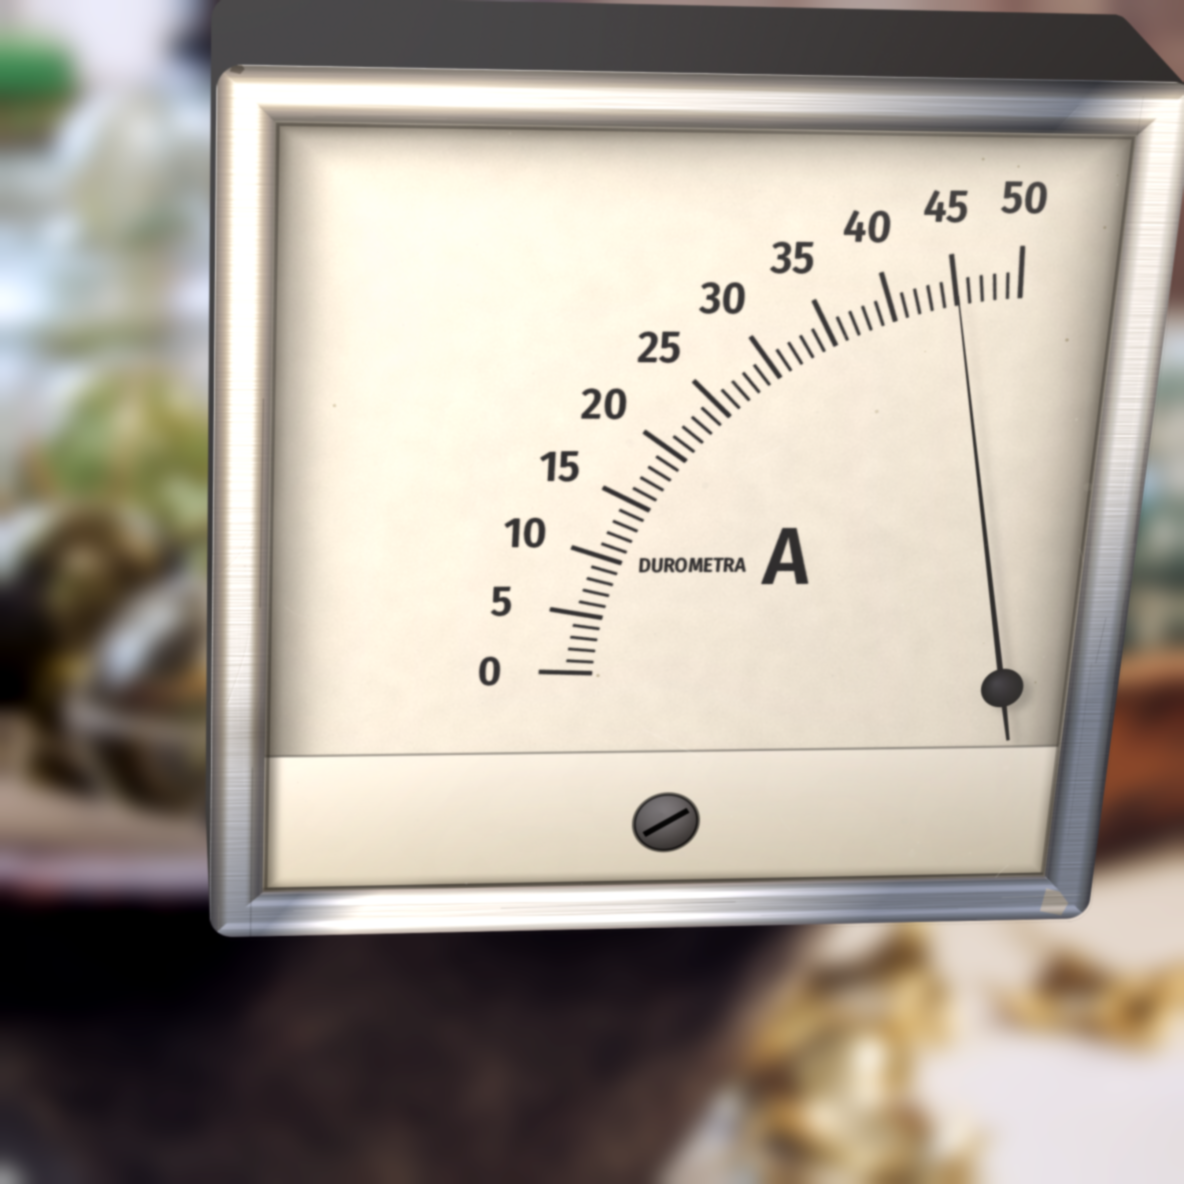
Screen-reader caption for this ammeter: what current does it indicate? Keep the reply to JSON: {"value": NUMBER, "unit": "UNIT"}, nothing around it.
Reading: {"value": 45, "unit": "A"}
